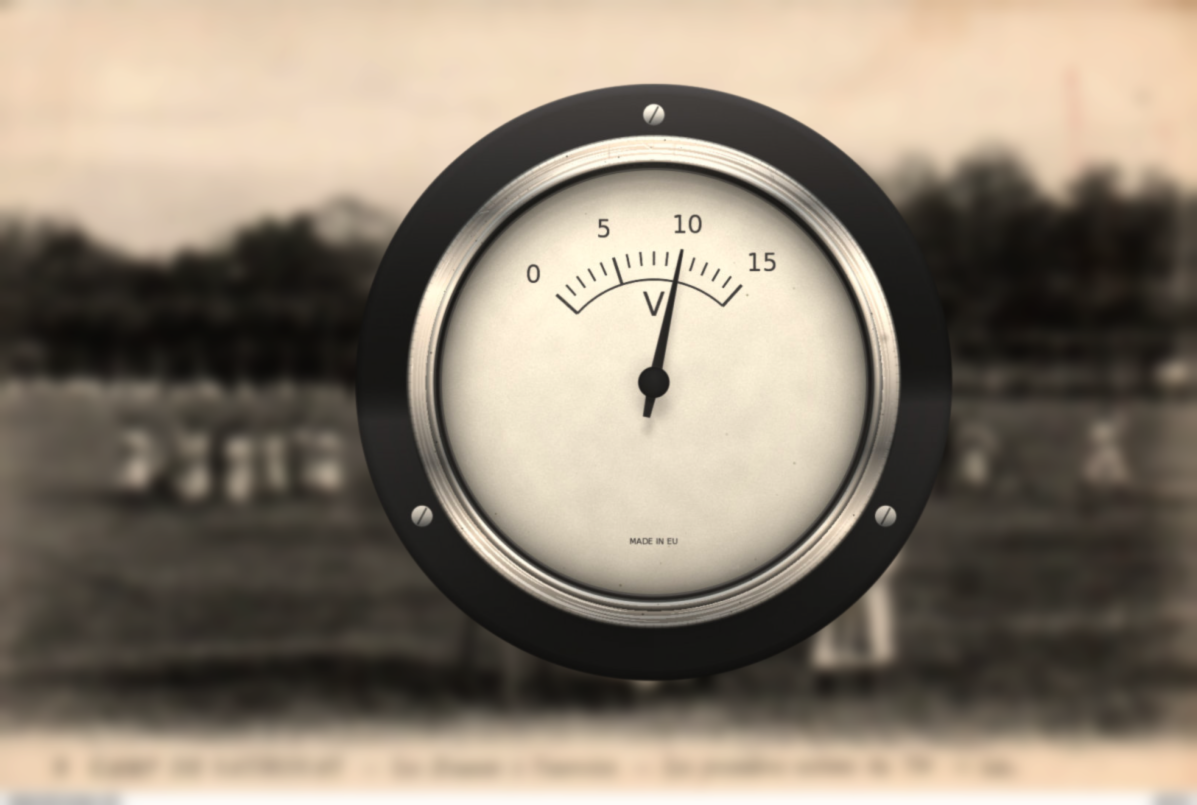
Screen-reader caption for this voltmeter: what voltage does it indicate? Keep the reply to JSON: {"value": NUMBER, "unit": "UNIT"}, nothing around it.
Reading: {"value": 10, "unit": "V"}
